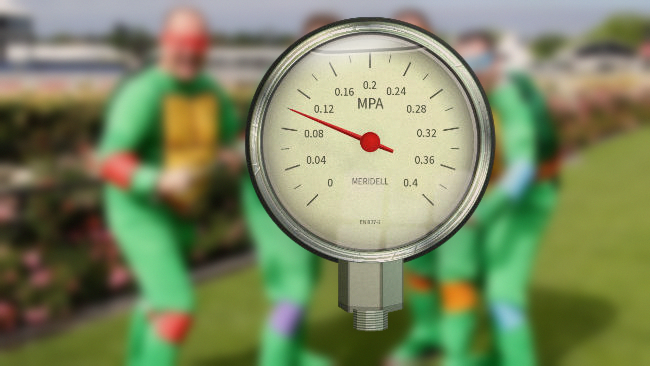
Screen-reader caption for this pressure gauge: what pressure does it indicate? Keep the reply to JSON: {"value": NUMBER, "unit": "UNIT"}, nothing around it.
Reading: {"value": 0.1, "unit": "MPa"}
